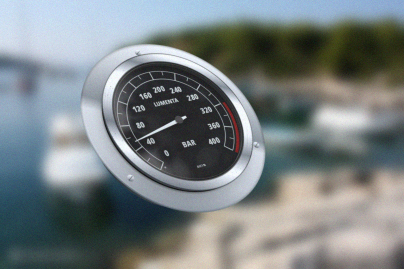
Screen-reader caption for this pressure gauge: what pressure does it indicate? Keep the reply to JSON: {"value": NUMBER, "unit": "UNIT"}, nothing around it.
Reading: {"value": 50, "unit": "bar"}
